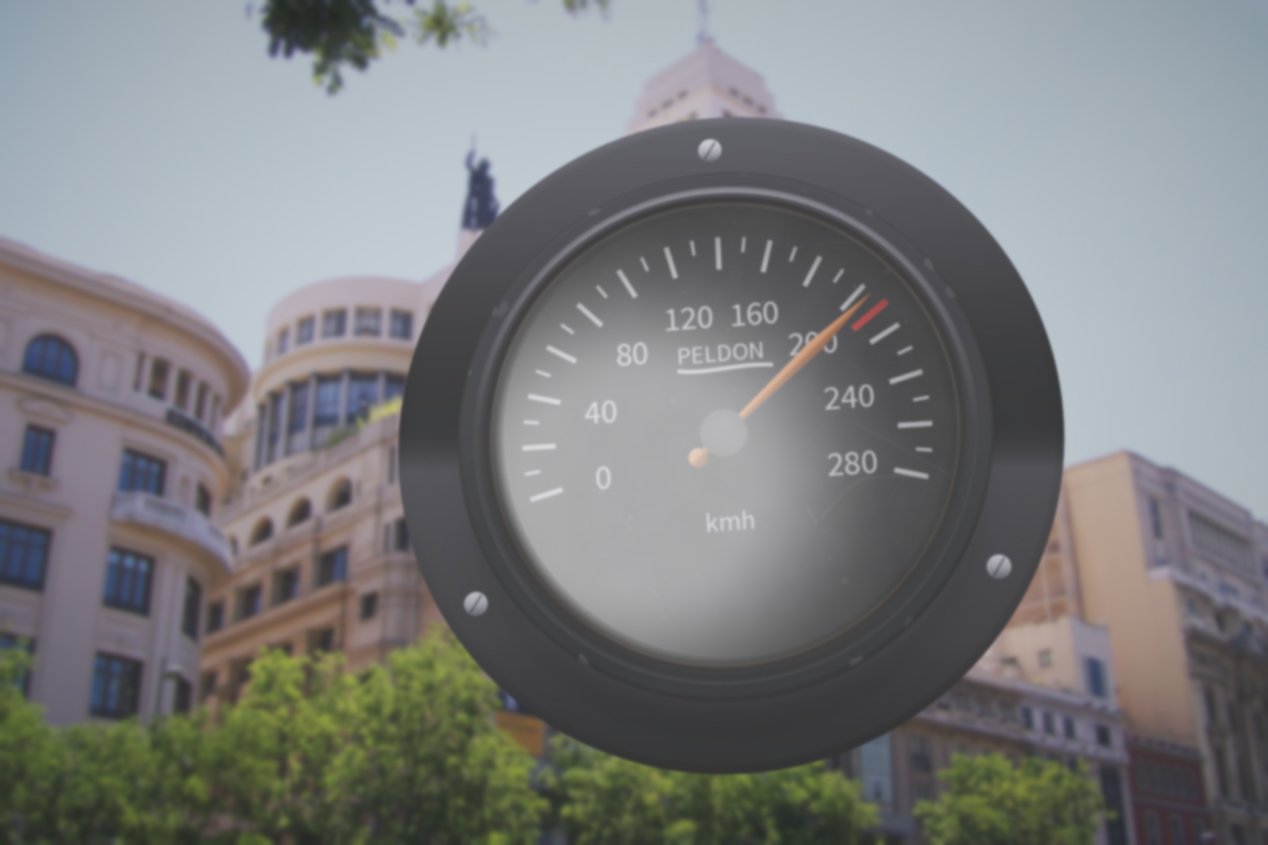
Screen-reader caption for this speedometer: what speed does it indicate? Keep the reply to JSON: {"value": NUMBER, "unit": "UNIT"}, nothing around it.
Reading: {"value": 205, "unit": "km/h"}
